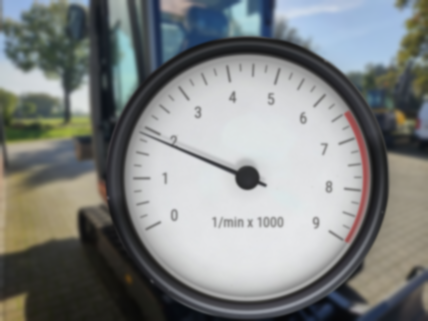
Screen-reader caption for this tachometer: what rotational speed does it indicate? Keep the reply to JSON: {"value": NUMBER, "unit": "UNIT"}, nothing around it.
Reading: {"value": 1875, "unit": "rpm"}
